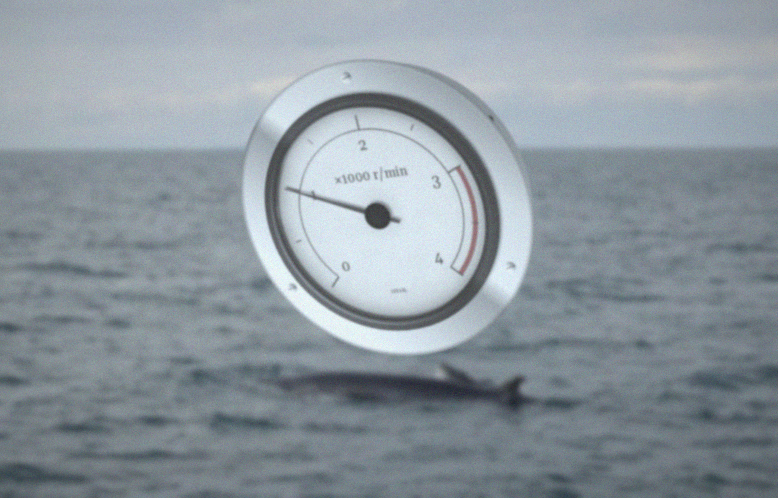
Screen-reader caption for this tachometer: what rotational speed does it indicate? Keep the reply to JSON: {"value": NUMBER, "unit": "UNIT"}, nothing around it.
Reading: {"value": 1000, "unit": "rpm"}
